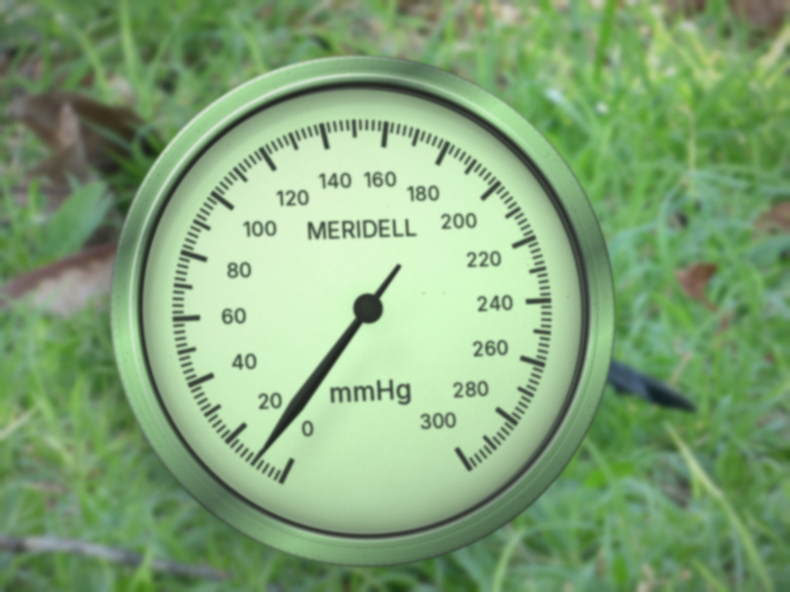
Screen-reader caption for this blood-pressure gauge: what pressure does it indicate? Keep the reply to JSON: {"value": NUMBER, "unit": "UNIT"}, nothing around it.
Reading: {"value": 10, "unit": "mmHg"}
